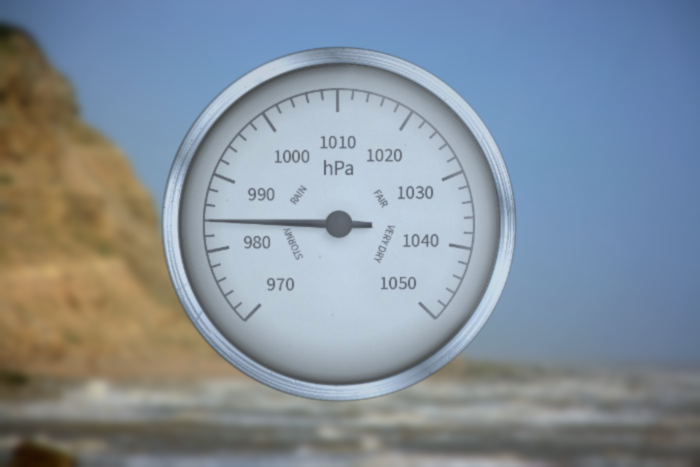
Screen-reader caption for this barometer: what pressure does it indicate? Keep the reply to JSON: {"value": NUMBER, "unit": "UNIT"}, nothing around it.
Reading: {"value": 984, "unit": "hPa"}
